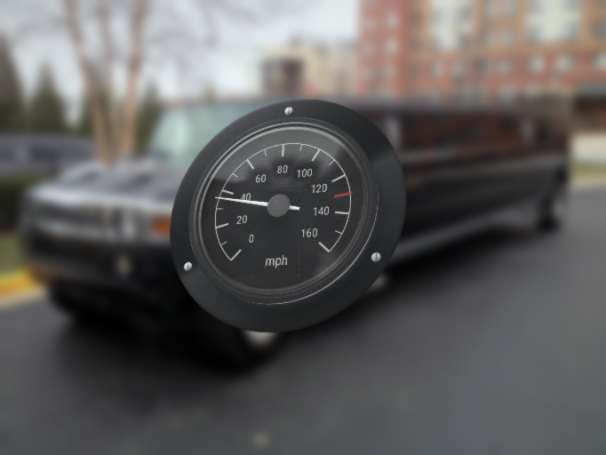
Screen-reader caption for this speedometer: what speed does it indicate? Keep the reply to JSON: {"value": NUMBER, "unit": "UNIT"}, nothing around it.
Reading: {"value": 35, "unit": "mph"}
